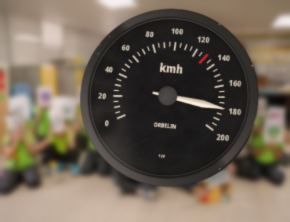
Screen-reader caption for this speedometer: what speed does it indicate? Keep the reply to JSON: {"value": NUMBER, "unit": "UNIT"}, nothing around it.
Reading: {"value": 180, "unit": "km/h"}
